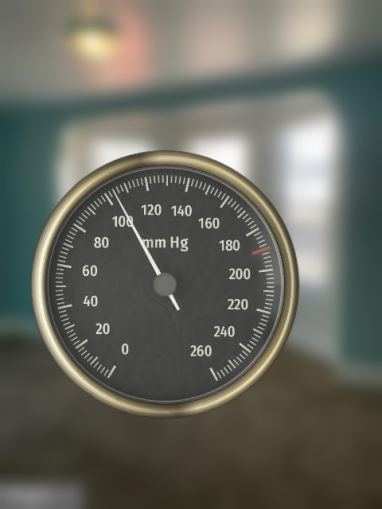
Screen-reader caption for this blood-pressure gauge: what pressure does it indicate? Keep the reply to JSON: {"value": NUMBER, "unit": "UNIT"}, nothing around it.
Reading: {"value": 104, "unit": "mmHg"}
